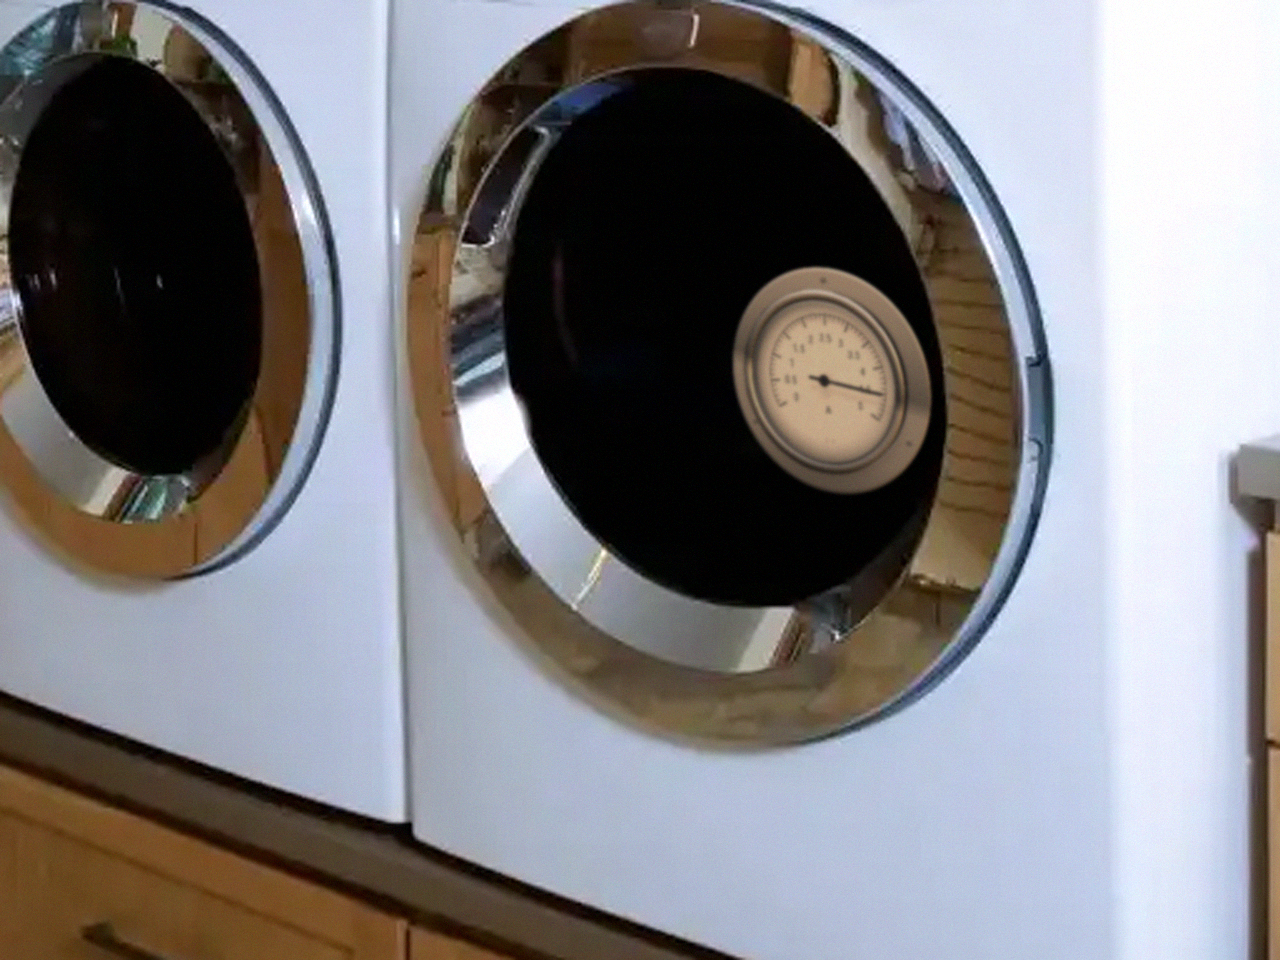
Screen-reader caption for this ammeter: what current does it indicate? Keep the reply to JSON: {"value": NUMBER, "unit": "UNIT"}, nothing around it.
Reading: {"value": 4.5, "unit": "A"}
